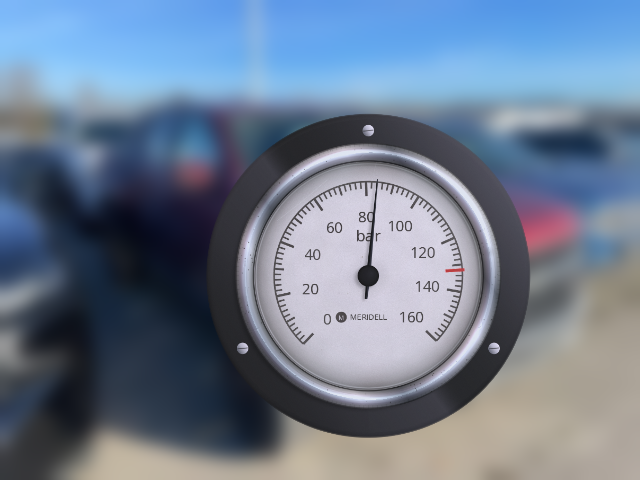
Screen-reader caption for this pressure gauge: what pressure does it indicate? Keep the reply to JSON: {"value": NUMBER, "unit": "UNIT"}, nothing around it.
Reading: {"value": 84, "unit": "bar"}
